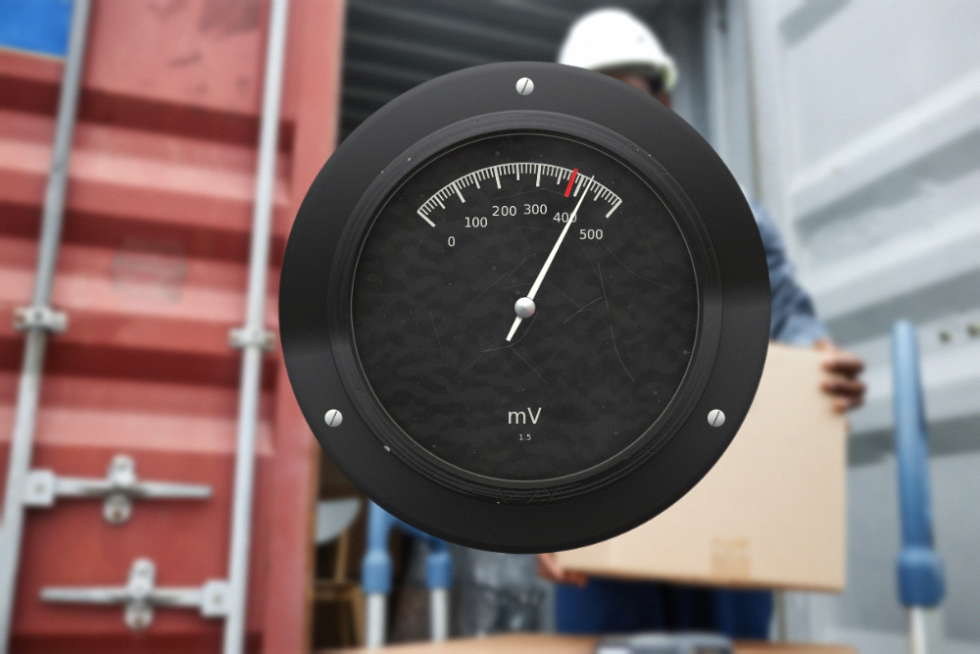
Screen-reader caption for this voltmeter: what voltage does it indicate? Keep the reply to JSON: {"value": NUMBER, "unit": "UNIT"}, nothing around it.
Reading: {"value": 420, "unit": "mV"}
